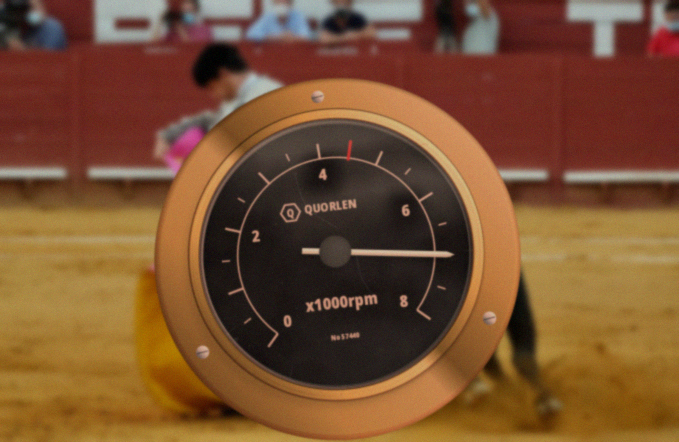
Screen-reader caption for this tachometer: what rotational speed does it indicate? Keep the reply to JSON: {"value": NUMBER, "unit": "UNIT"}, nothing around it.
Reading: {"value": 7000, "unit": "rpm"}
